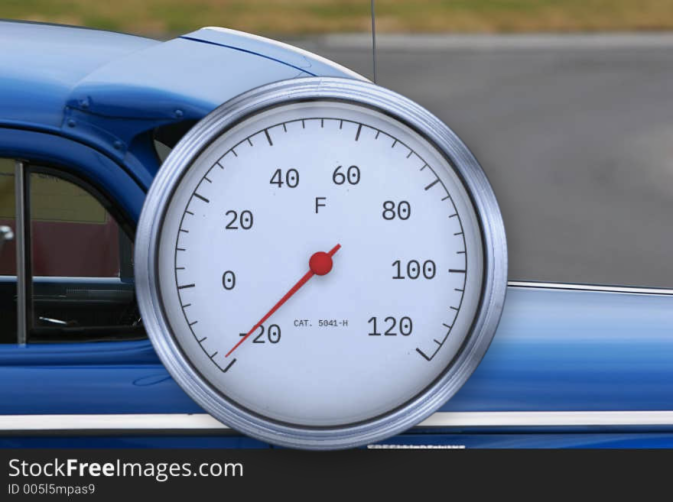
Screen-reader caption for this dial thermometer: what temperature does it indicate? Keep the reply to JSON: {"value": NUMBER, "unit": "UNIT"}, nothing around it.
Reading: {"value": -18, "unit": "°F"}
